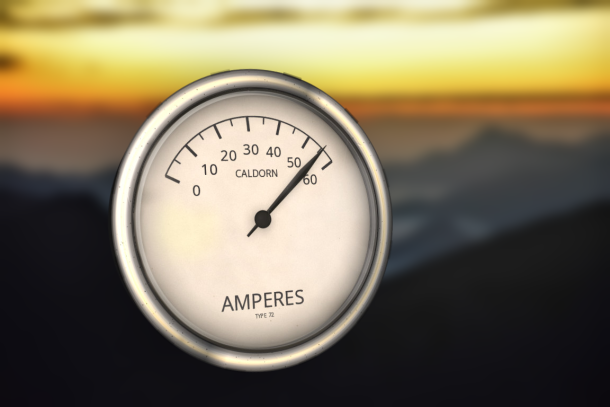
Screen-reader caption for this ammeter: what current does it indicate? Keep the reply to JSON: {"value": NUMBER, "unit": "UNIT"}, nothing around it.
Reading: {"value": 55, "unit": "A"}
